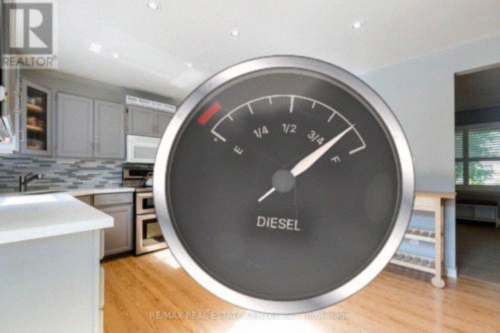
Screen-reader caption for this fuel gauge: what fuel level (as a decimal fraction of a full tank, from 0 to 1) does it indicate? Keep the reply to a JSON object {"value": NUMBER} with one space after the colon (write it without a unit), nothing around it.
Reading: {"value": 0.875}
